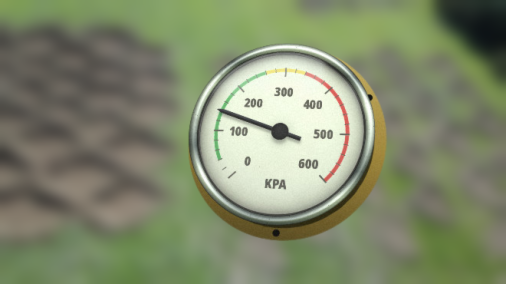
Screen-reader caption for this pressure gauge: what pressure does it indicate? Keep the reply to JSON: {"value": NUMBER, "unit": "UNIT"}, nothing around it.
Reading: {"value": 140, "unit": "kPa"}
